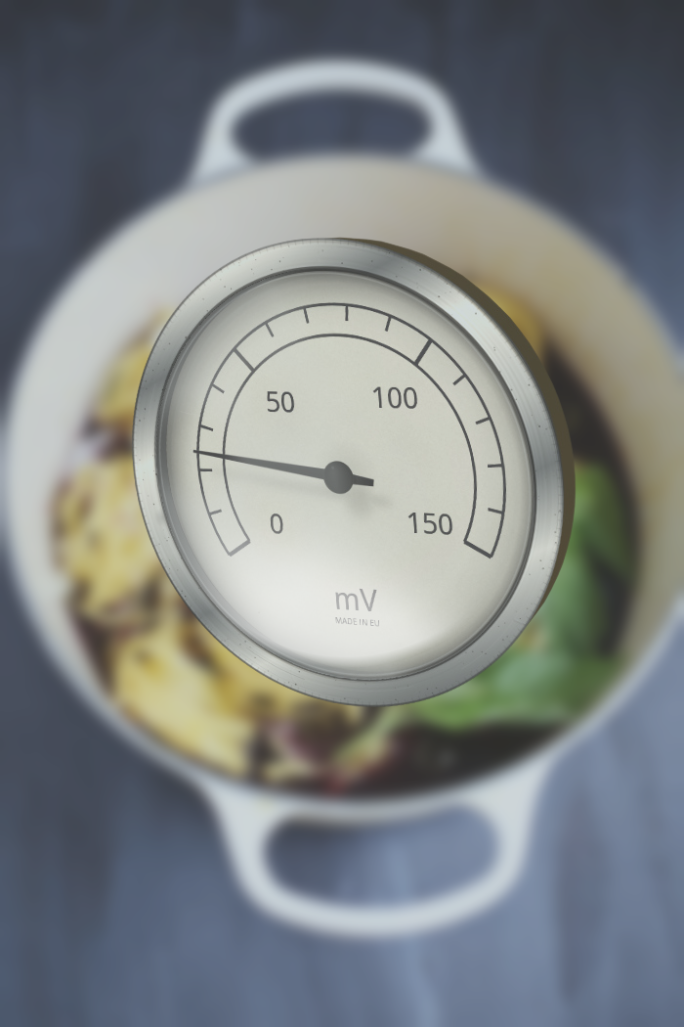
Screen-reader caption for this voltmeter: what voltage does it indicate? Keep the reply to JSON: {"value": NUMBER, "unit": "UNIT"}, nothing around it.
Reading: {"value": 25, "unit": "mV"}
